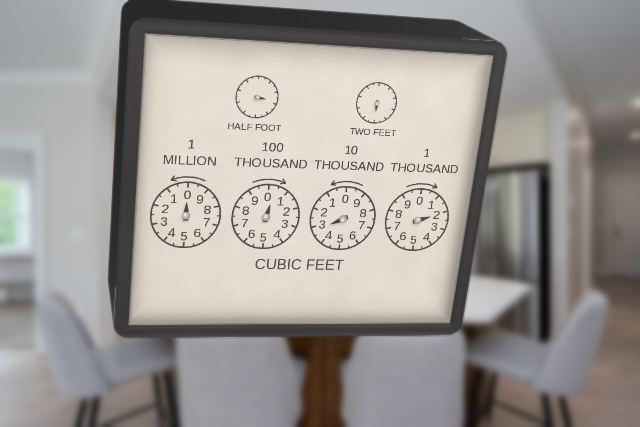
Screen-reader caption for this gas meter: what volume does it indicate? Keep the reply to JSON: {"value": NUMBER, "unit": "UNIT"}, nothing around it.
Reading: {"value": 3200, "unit": "ft³"}
